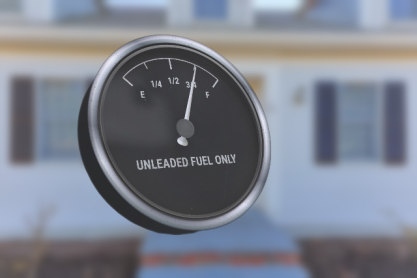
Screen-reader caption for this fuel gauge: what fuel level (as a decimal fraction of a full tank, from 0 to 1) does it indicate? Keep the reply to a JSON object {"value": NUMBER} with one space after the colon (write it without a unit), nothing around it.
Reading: {"value": 0.75}
